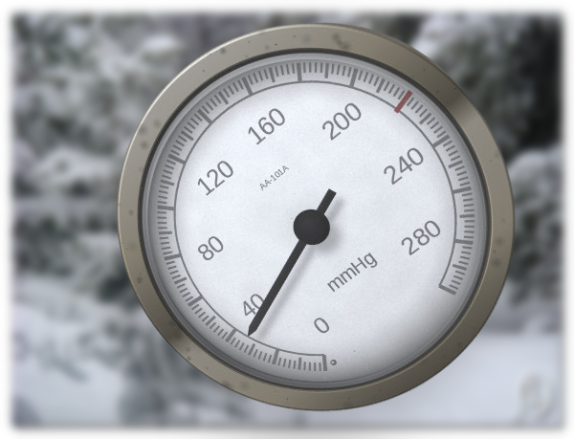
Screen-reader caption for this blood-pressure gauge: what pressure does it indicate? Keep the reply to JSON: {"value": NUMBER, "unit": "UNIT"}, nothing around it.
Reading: {"value": 34, "unit": "mmHg"}
